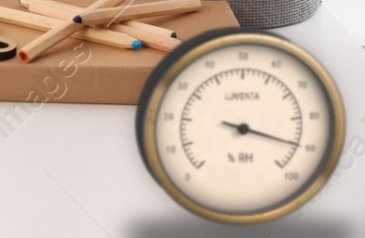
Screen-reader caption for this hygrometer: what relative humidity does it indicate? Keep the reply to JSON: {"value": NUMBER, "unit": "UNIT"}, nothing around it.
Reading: {"value": 90, "unit": "%"}
